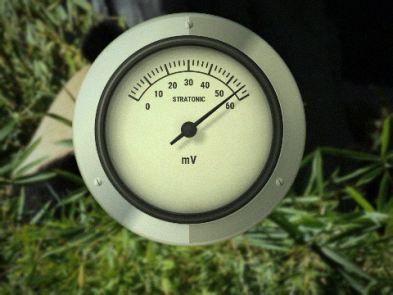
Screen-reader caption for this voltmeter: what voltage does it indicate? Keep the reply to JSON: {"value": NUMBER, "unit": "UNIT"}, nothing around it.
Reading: {"value": 56, "unit": "mV"}
